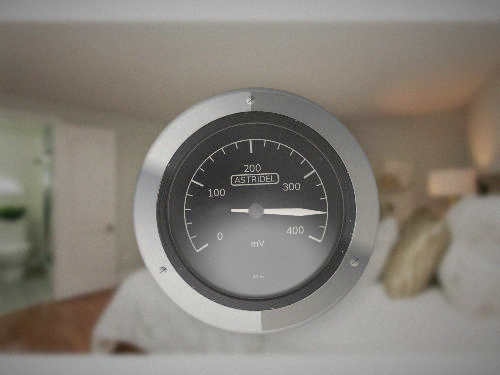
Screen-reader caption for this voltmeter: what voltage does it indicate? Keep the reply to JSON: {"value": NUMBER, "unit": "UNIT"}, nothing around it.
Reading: {"value": 360, "unit": "mV"}
